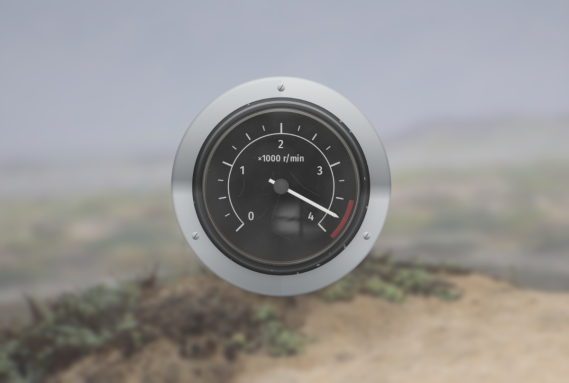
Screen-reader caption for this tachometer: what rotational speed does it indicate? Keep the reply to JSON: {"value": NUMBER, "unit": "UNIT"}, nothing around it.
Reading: {"value": 3750, "unit": "rpm"}
